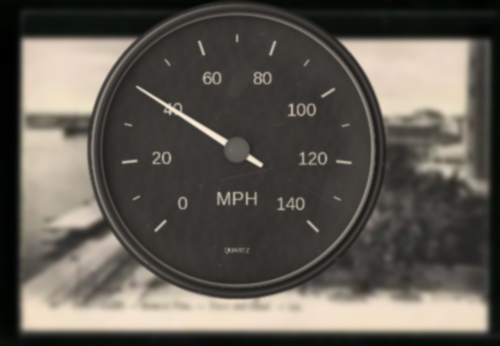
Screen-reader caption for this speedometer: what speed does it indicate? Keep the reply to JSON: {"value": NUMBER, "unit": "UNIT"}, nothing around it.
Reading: {"value": 40, "unit": "mph"}
